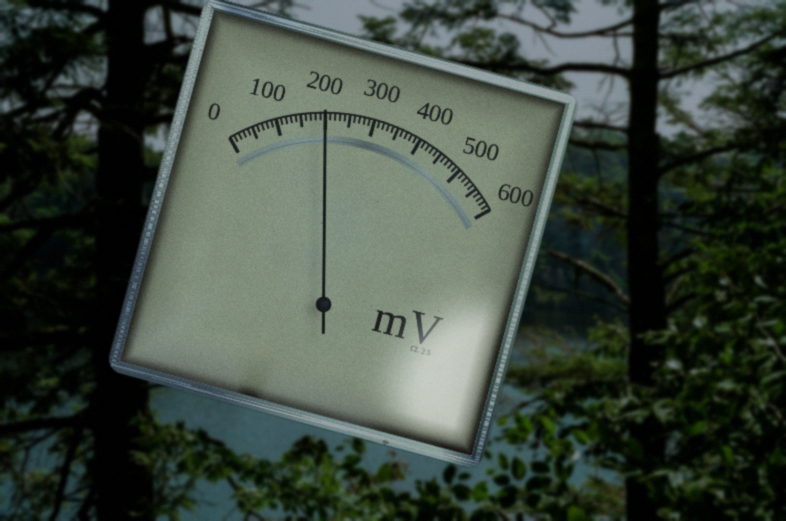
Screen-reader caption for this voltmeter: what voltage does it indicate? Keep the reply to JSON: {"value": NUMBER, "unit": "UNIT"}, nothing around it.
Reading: {"value": 200, "unit": "mV"}
